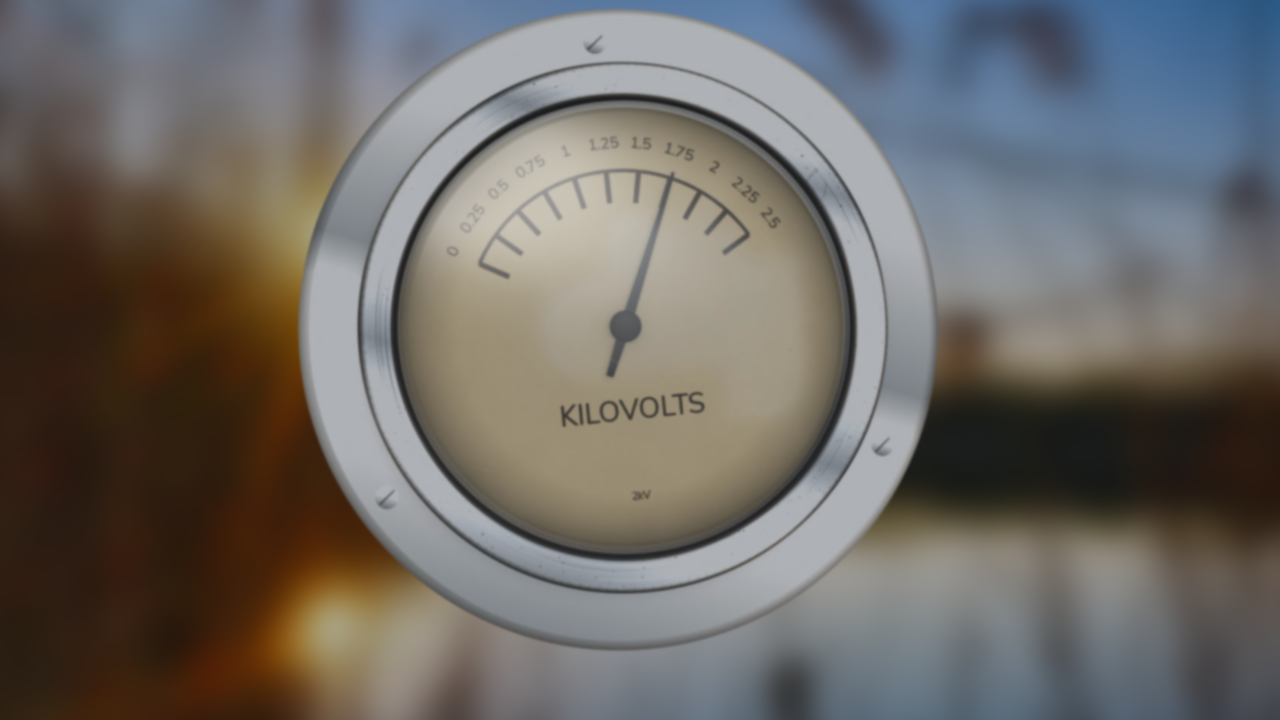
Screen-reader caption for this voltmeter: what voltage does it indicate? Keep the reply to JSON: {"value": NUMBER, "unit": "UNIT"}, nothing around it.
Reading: {"value": 1.75, "unit": "kV"}
